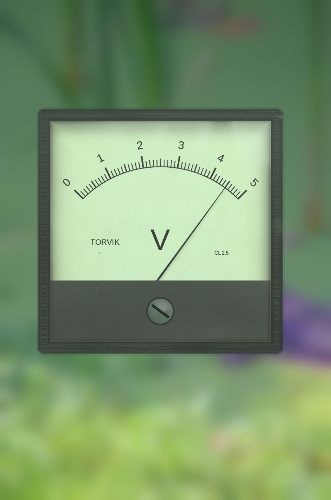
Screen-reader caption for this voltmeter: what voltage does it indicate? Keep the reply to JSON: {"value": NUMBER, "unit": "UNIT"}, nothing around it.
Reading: {"value": 4.5, "unit": "V"}
